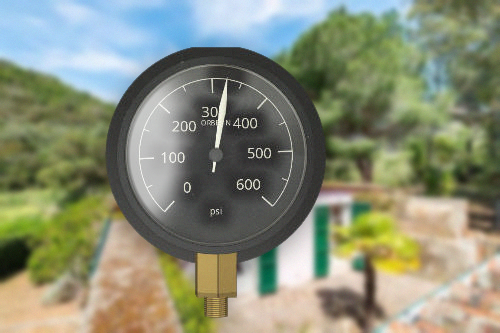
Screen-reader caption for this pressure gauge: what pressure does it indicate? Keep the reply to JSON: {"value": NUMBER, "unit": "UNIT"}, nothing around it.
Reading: {"value": 325, "unit": "psi"}
